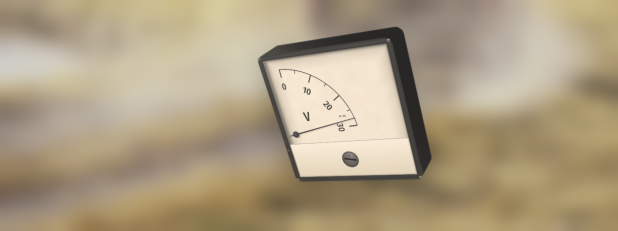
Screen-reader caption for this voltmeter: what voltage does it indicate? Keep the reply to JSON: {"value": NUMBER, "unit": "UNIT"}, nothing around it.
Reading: {"value": 27.5, "unit": "V"}
